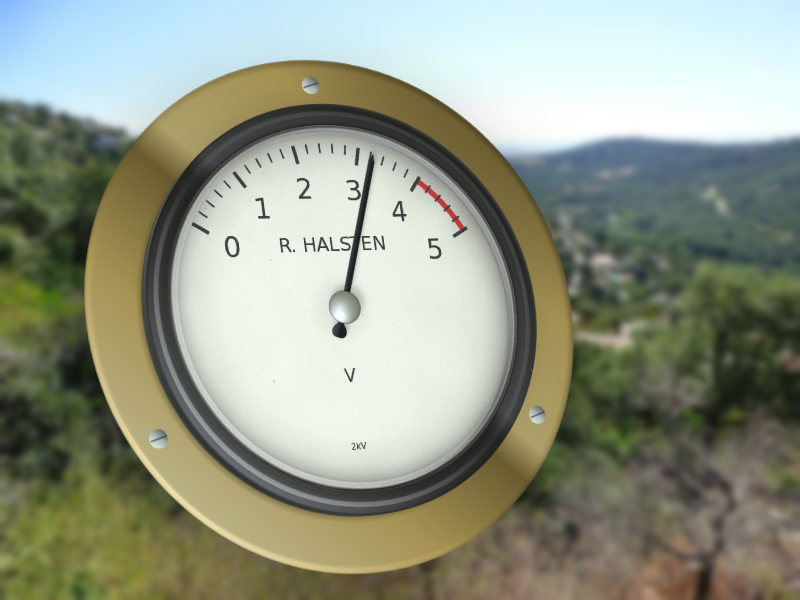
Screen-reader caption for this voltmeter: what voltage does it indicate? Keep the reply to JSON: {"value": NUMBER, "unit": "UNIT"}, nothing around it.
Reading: {"value": 3.2, "unit": "V"}
